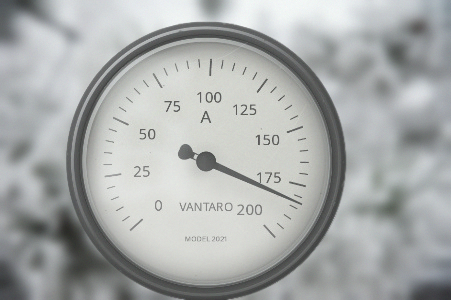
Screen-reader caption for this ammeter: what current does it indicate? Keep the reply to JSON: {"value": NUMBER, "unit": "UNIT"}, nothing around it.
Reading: {"value": 182.5, "unit": "A"}
